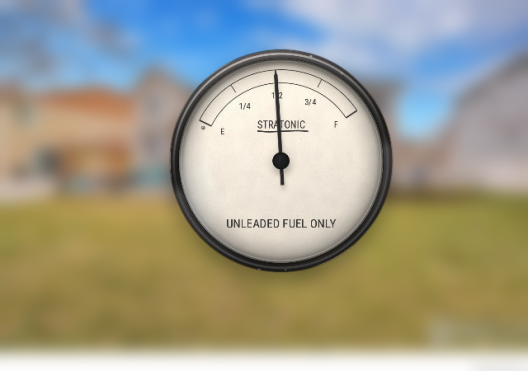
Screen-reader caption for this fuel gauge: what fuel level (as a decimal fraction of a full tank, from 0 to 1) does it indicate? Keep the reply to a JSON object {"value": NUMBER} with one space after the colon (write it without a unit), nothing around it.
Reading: {"value": 0.5}
